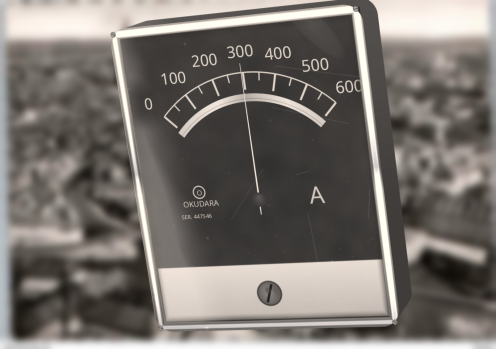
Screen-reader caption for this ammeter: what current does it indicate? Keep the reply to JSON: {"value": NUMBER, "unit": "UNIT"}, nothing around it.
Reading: {"value": 300, "unit": "A"}
